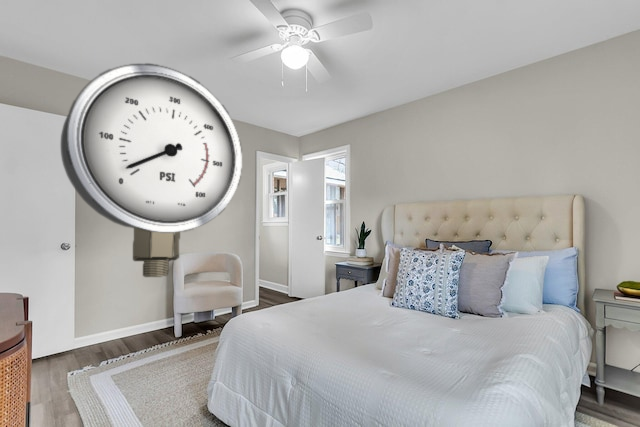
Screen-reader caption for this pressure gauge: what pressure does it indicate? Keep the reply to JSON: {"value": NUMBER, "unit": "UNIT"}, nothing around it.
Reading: {"value": 20, "unit": "psi"}
